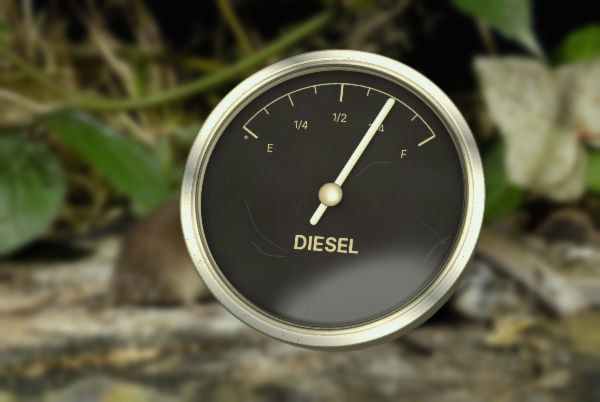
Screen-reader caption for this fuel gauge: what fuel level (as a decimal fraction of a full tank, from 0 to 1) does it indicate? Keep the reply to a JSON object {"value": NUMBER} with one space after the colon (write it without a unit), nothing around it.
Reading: {"value": 0.75}
